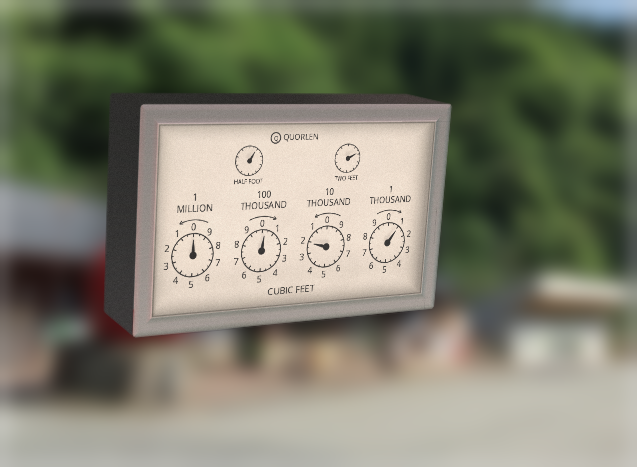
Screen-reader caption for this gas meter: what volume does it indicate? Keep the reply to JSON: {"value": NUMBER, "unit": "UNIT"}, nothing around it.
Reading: {"value": 2100, "unit": "ft³"}
